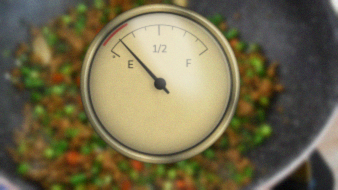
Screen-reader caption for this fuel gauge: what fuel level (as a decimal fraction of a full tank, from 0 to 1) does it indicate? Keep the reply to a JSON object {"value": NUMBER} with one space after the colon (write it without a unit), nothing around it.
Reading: {"value": 0.125}
